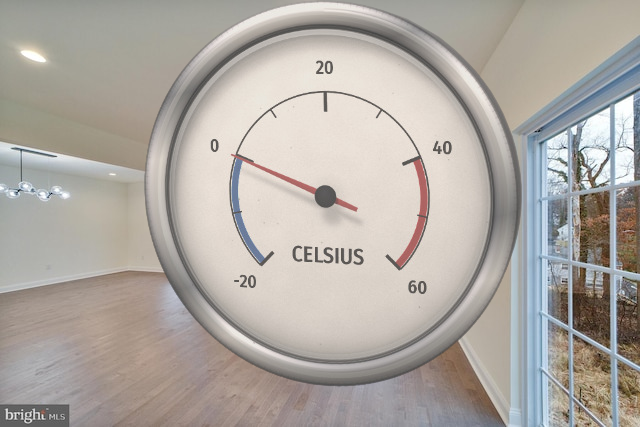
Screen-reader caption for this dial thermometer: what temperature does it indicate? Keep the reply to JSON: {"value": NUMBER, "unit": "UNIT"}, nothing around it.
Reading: {"value": 0, "unit": "°C"}
